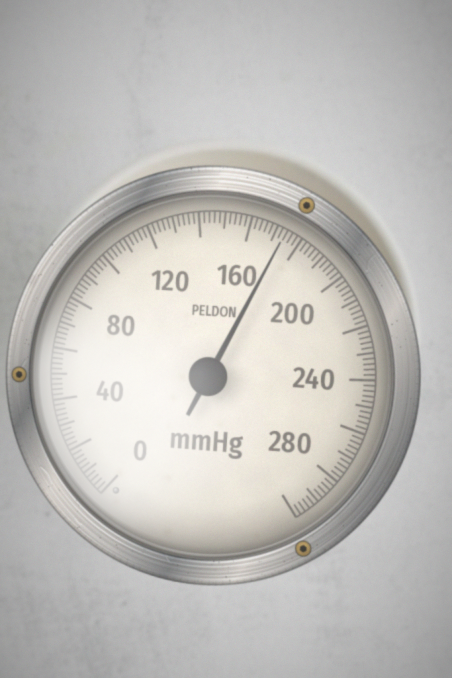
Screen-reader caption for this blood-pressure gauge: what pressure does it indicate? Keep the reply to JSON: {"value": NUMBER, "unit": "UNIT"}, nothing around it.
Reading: {"value": 174, "unit": "mmHg"}
